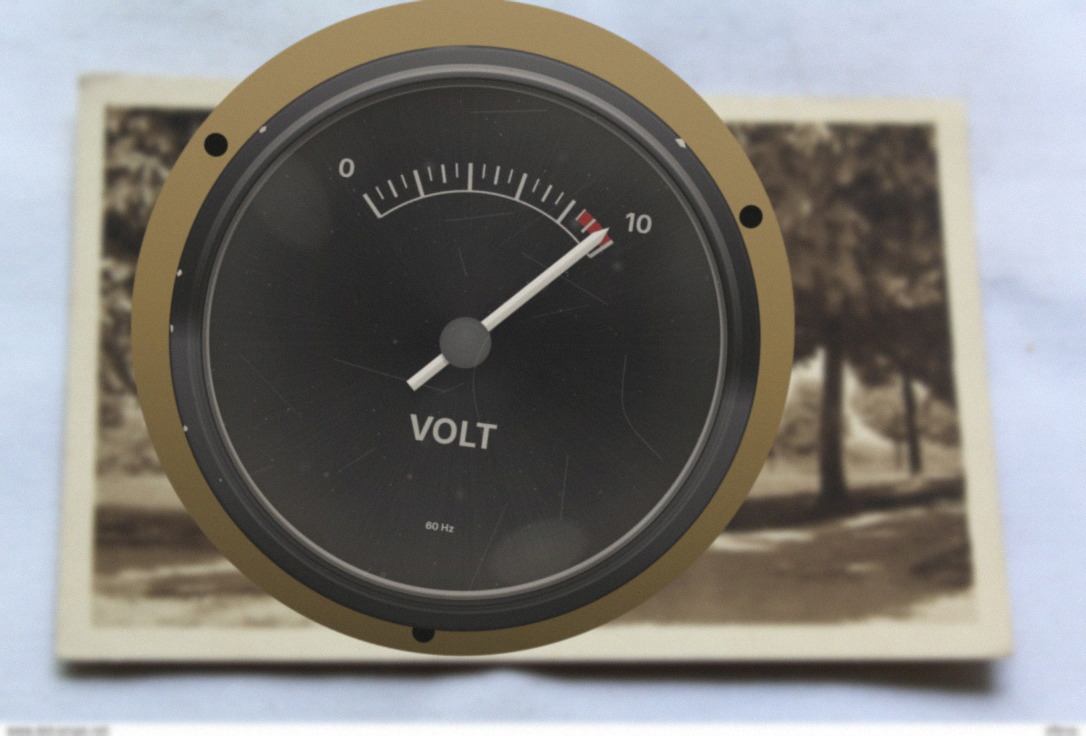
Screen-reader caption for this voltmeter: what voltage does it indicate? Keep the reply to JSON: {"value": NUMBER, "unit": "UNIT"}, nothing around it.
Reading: {"value": 9.5, "unit": "V"}
